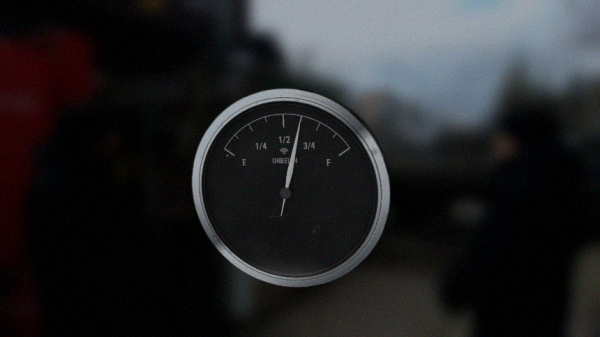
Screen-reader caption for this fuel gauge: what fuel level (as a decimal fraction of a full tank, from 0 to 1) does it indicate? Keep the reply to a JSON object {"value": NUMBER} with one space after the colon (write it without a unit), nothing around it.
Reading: {"value": 0.625}
